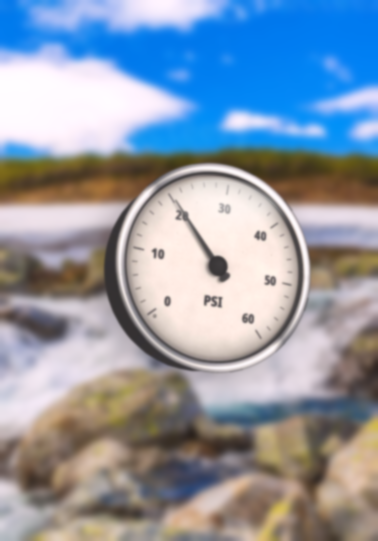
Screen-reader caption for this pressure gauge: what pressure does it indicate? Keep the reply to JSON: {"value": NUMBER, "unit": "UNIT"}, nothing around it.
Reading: {"value": 20, "unit": "psi"}
